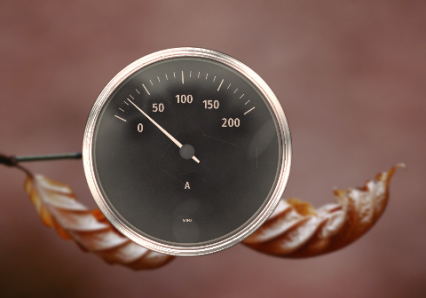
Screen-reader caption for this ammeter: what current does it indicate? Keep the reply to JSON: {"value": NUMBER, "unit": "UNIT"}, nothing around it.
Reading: {"value": 25, "unit": "A"}
